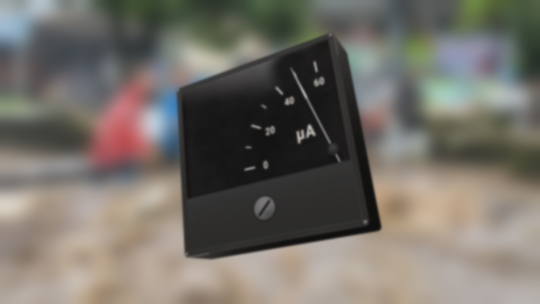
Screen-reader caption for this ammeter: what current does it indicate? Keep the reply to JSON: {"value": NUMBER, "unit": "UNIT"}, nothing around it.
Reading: {"value": 50, "unit": "µA"}
